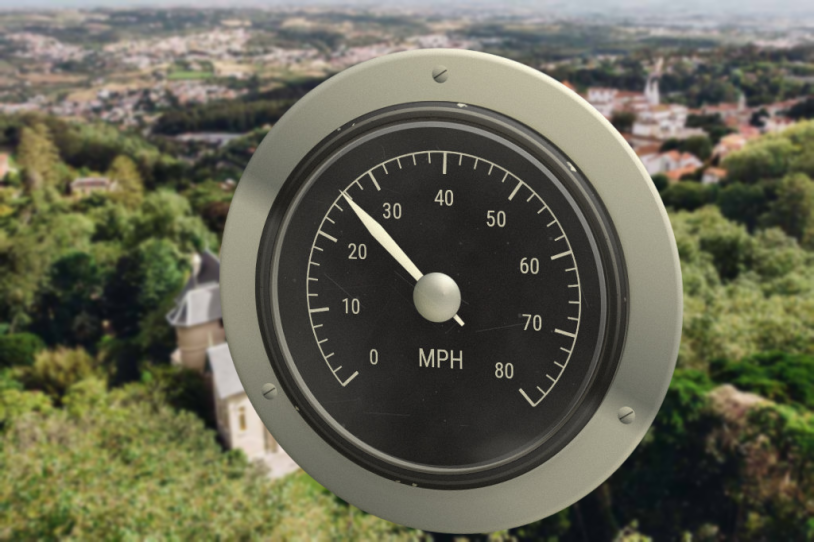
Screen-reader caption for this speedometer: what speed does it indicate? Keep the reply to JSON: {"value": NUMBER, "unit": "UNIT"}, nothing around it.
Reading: {"value": 26, "unit": "mph"}
